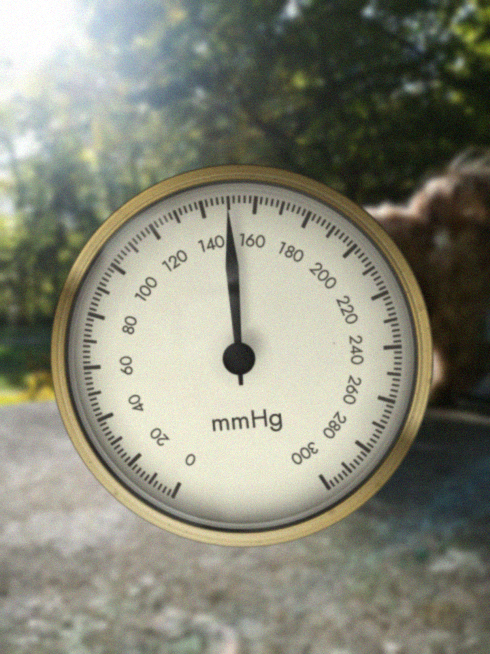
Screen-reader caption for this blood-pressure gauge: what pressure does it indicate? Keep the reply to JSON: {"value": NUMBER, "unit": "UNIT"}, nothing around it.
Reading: {"value": 150, "unit": "mmHg"}
